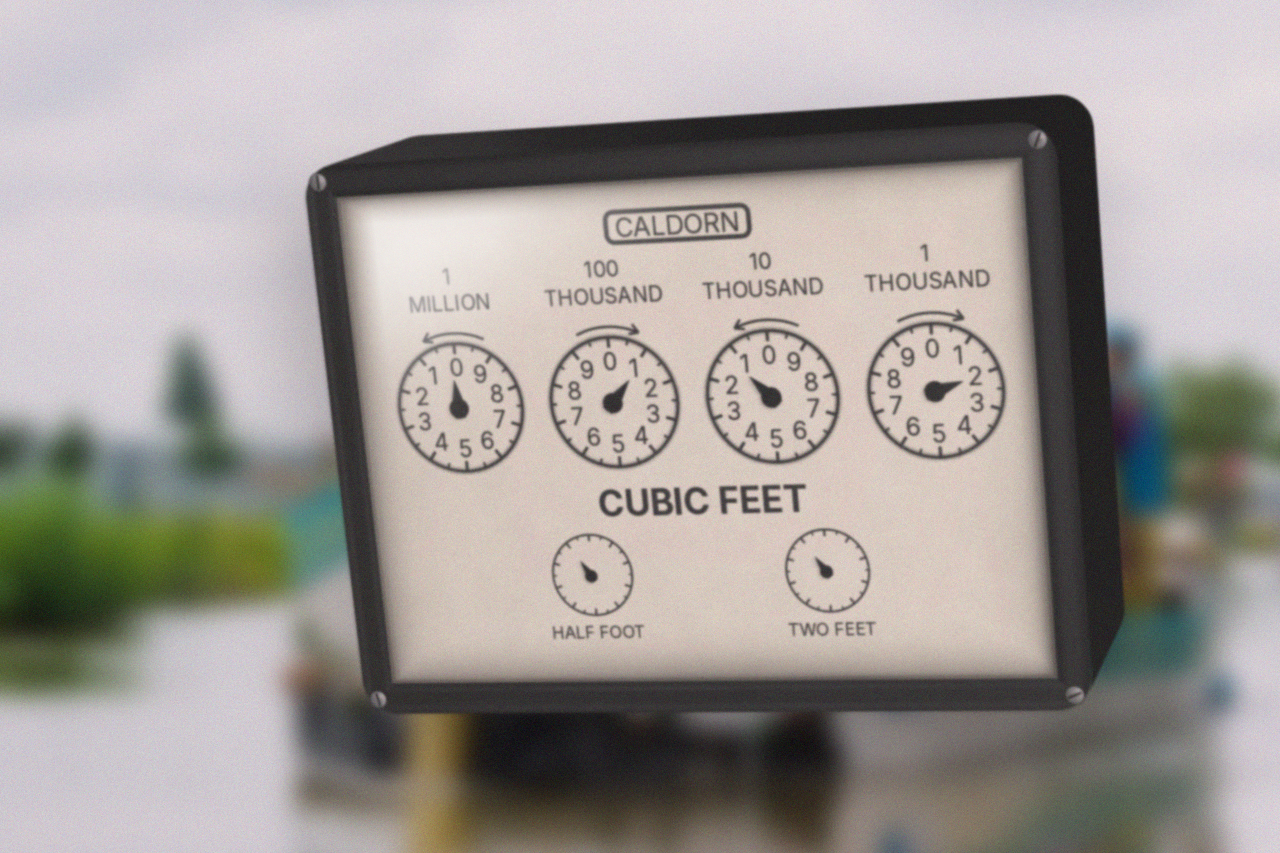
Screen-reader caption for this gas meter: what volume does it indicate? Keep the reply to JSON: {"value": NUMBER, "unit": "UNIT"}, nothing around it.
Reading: {"value": 11200, "unit": "ft³"}
